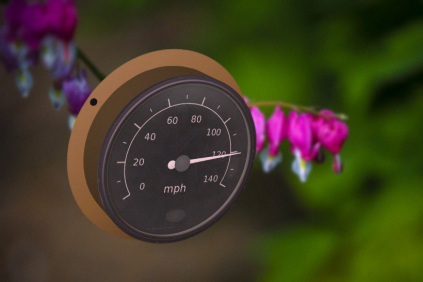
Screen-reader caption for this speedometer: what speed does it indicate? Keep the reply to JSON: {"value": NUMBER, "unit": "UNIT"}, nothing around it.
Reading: {"value": 120, "unit": "mph"}
